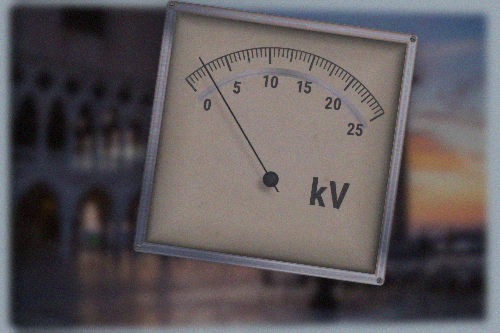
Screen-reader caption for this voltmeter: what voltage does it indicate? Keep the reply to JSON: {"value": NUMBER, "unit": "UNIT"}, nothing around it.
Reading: {"value": 2.5, "unit": "kV"}
